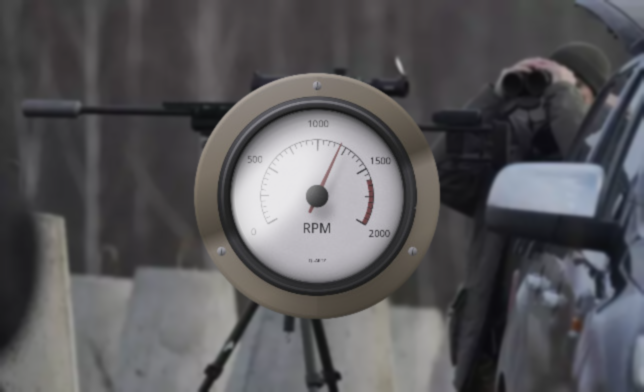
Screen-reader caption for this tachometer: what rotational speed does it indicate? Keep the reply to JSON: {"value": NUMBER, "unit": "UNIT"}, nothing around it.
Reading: {"value": 1200, "unit": "rpm"}
